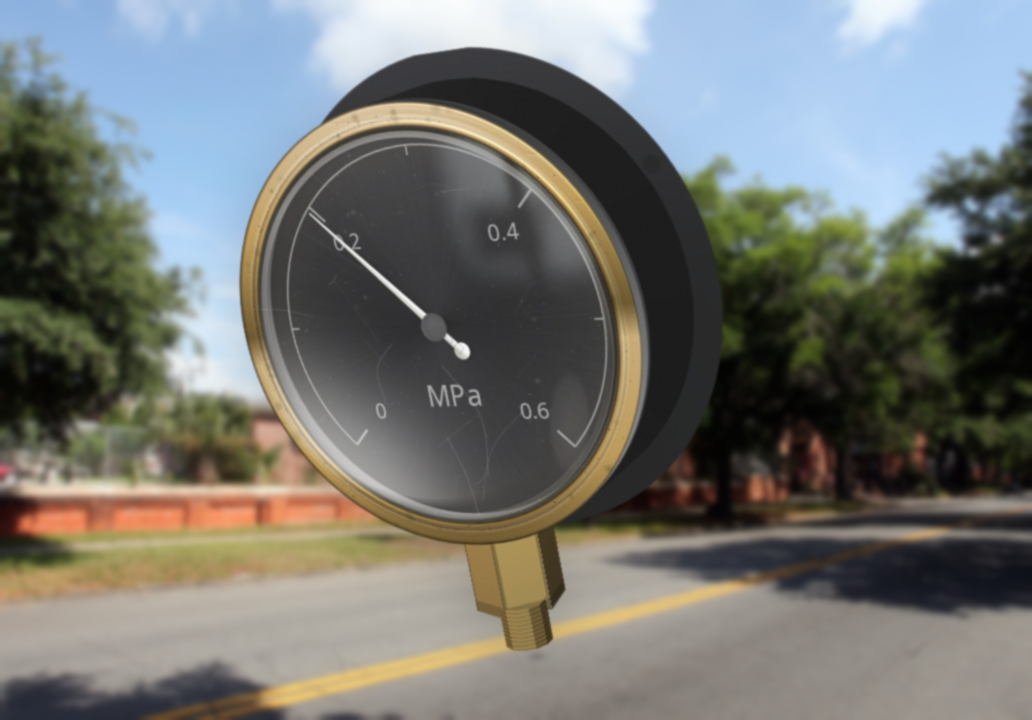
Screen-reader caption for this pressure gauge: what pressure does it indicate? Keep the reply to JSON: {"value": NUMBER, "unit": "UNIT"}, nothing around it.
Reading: {"value": 0.2, "unit": "MPa"}
